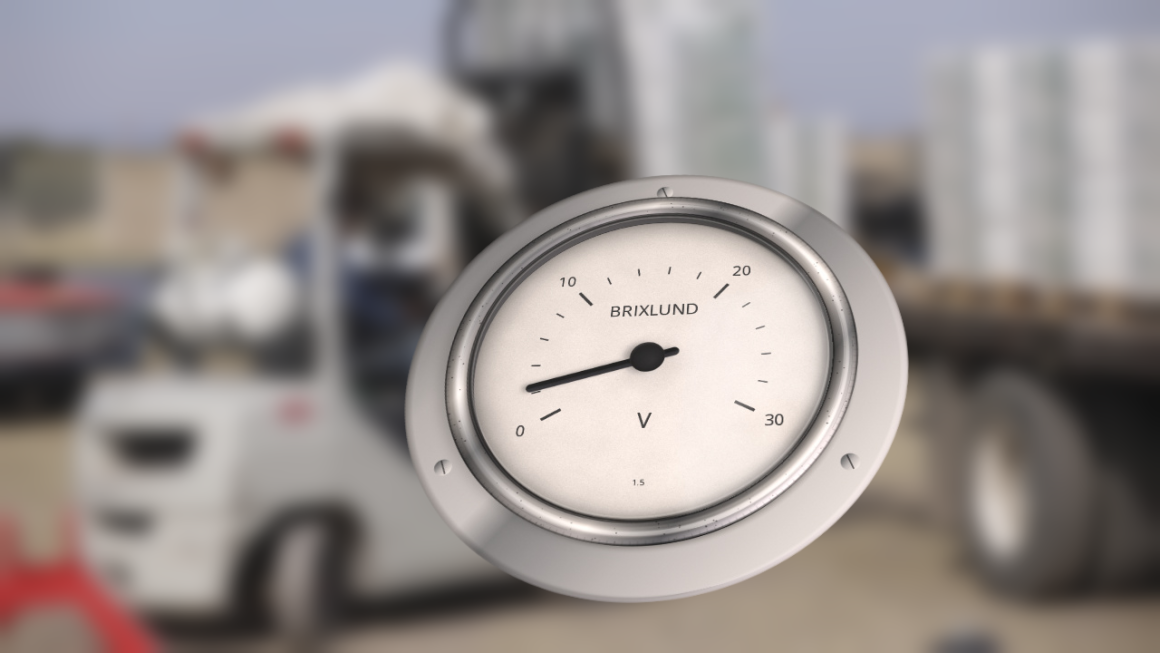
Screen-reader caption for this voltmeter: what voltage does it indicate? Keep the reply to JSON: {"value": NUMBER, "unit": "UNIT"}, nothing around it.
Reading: {"value": 2, "unit": "V"}
